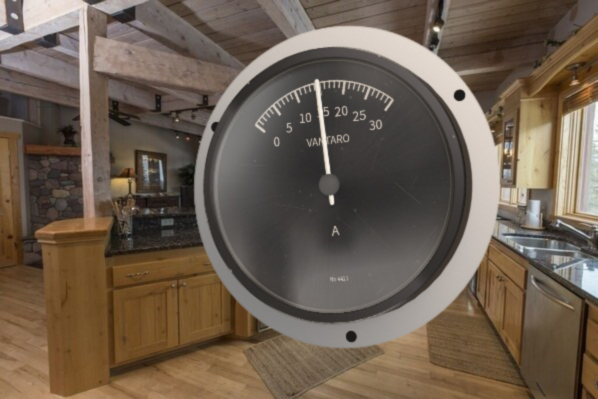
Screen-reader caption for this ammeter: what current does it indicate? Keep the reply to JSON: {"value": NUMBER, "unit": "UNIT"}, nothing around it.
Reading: {"value": 15, "unit": "A"}
